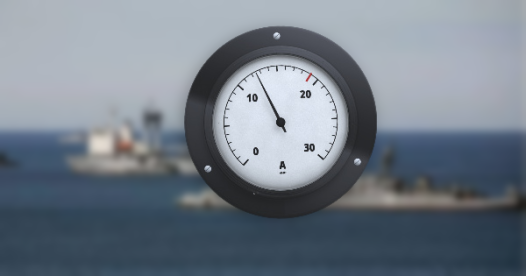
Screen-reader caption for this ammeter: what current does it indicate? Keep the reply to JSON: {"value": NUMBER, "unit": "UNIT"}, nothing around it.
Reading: {"value": 12.5, "unit": "A"}
